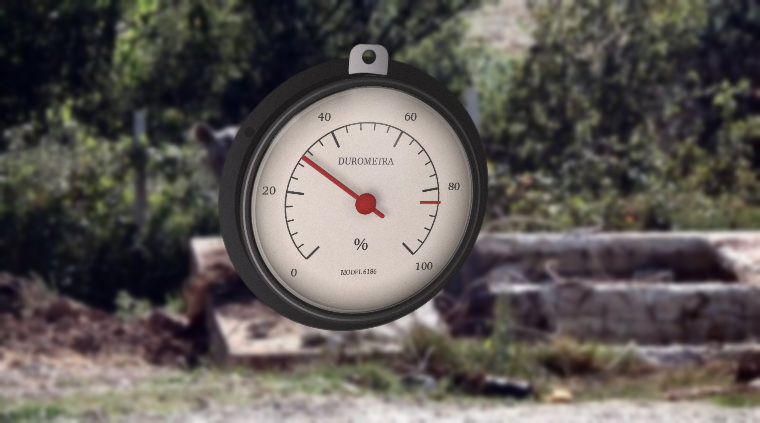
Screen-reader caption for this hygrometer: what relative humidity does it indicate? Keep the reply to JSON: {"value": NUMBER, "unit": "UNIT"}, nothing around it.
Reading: {"value": 30, "unit": "%"}
